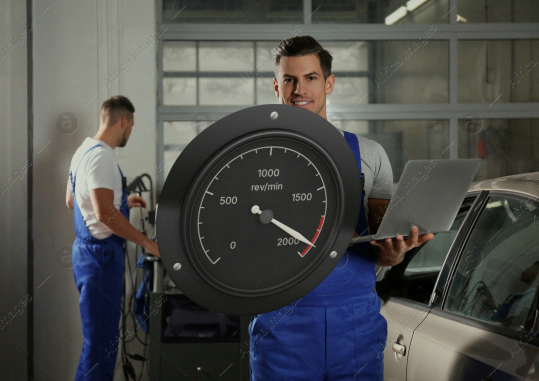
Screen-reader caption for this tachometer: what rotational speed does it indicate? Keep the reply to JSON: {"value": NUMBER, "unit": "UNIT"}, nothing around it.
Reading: {"value": 1900, "unit": "rpm"}
